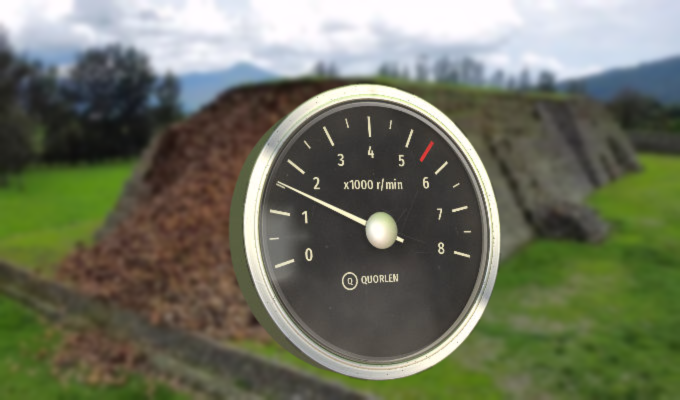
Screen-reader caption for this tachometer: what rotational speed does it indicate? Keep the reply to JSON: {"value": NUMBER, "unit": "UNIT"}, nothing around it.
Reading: {"value": 1500, "unit": "rpm"}
